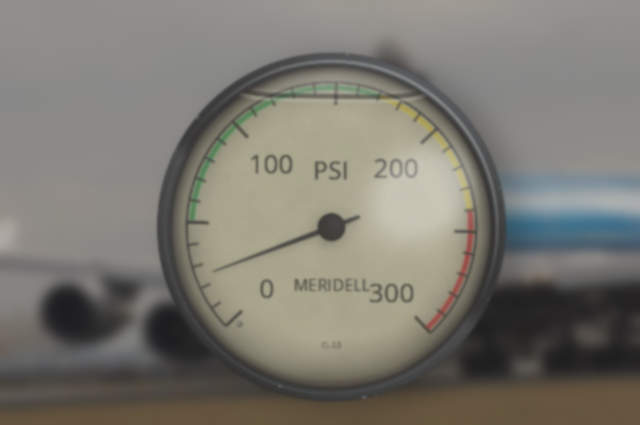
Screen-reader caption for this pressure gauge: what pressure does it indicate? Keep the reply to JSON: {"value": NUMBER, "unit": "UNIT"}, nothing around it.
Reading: {"value": 25, "unit": "psi"}
